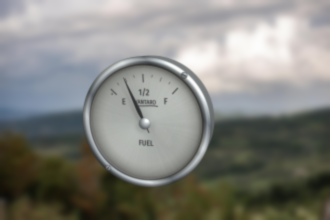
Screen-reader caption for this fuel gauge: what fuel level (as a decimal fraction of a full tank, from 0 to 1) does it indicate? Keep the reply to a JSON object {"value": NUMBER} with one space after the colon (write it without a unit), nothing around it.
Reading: {"value": 0.25}
